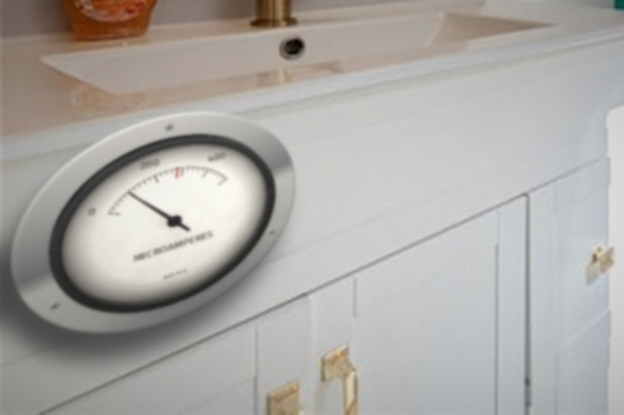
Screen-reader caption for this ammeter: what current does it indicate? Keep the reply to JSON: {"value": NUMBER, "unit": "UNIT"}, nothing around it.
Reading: {"value": 100, "unit": "µA"}
